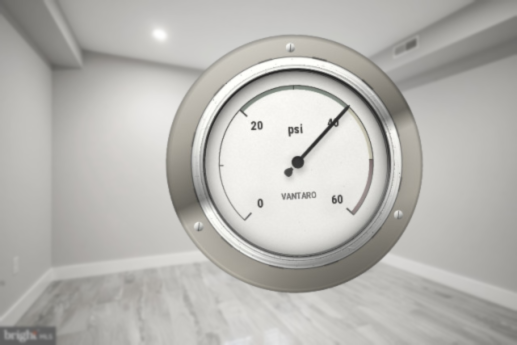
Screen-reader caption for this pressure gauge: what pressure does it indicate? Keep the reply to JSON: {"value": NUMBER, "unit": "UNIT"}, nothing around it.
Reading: {"value": 40, "unit": "psi"}
